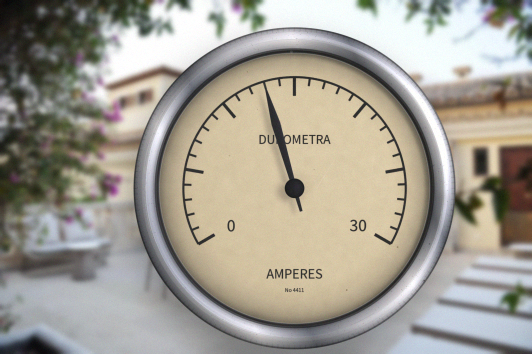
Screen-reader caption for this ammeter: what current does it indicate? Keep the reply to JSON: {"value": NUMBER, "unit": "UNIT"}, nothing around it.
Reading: {"value": 13, "unit": "A"}
